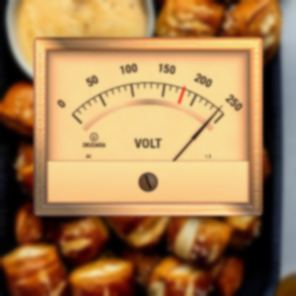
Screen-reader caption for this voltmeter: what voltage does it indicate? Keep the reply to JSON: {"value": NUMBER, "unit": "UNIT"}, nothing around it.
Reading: {"value": 240, "unit": "V"}
